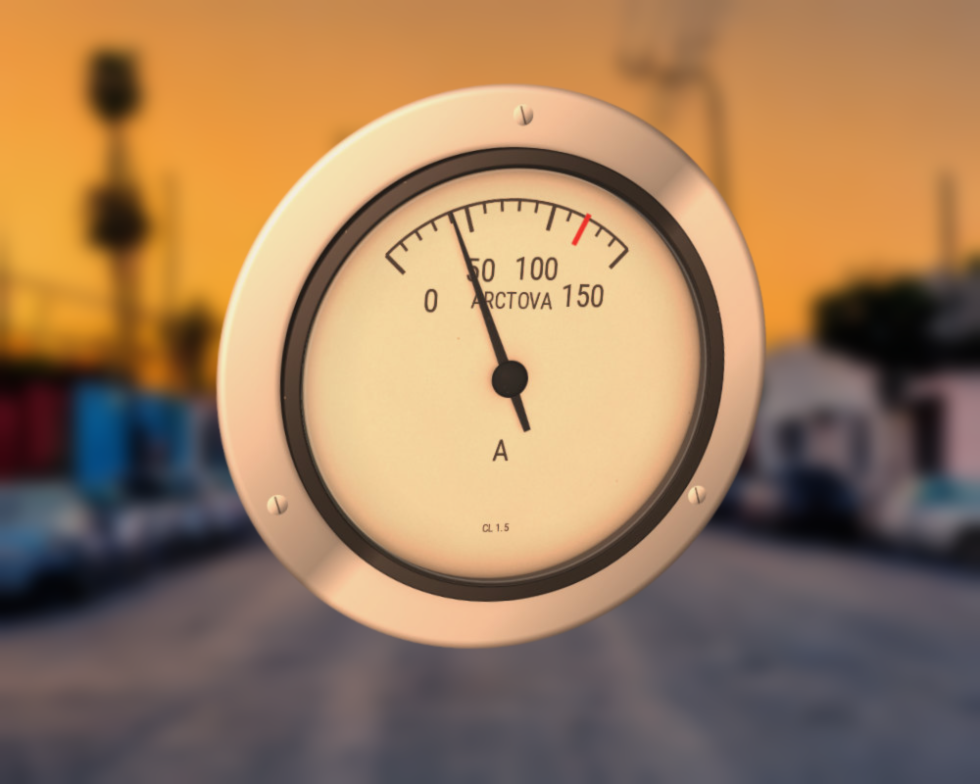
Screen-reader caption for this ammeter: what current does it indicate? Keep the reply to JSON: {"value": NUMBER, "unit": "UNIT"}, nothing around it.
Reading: {"value": 40, "unit": "A"}
